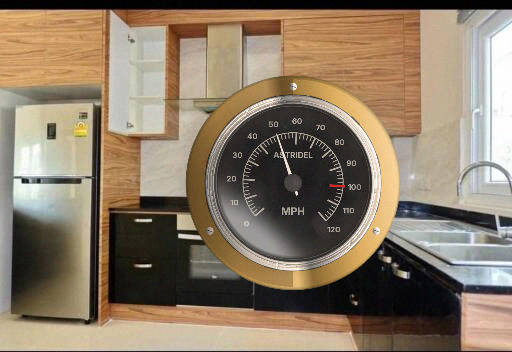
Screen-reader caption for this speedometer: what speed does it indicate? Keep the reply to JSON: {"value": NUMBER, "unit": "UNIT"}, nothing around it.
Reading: {"value": 50, "unit": "mph"}
